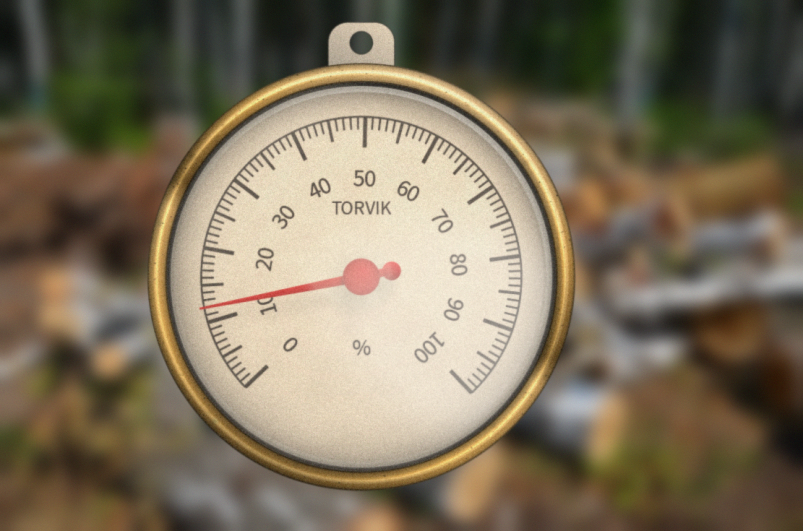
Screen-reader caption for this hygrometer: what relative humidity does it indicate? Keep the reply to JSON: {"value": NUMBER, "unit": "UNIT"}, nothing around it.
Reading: {"value": 12, "unit": "%"}
